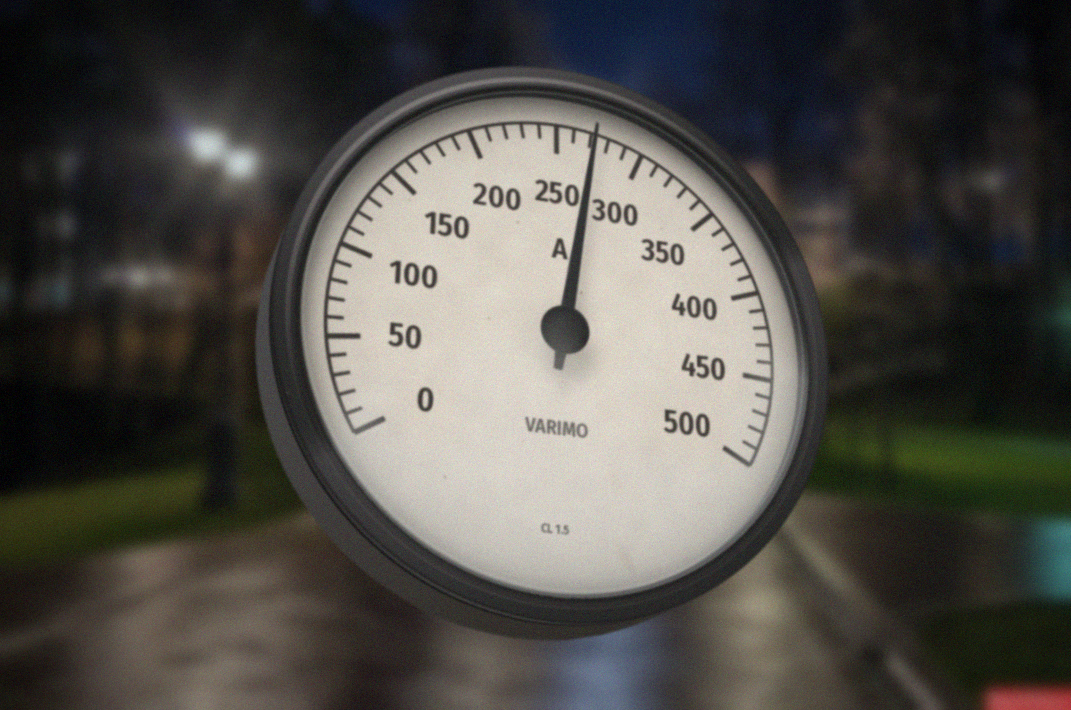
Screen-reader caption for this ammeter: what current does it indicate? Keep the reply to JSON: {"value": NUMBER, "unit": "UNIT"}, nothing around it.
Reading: {"value": 270, "unit": "A"}
